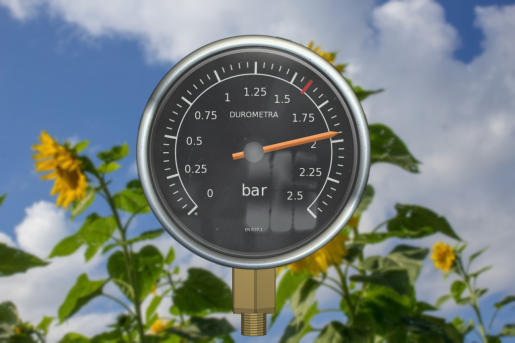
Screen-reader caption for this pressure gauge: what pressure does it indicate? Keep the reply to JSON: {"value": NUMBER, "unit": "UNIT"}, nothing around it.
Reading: {"value": 1.95, "unit": "bar"}
